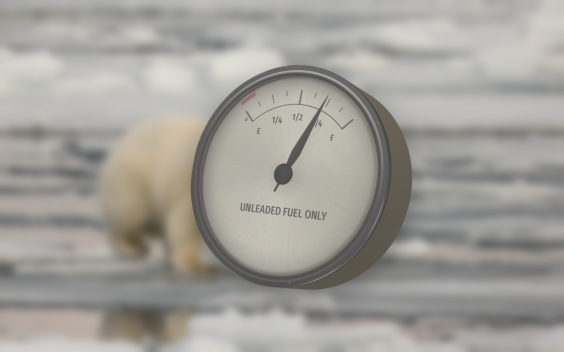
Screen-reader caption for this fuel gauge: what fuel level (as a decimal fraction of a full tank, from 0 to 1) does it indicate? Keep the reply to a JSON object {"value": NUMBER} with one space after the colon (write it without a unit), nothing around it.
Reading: {"value": 0.75}
